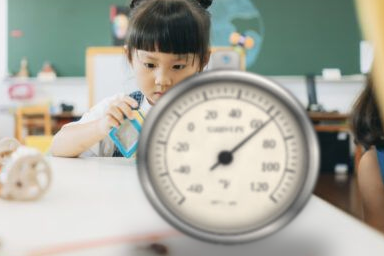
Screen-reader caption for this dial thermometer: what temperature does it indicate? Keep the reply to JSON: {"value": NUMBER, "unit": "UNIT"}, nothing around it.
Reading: {"value": 64, "unit": "°F"}
